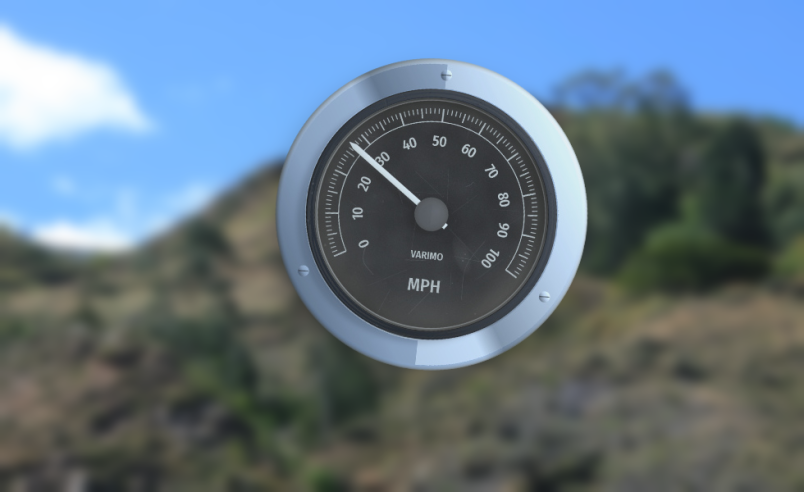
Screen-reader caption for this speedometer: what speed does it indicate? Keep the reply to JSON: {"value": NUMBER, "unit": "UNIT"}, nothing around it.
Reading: {"value": 27, "unit": "mph"}
